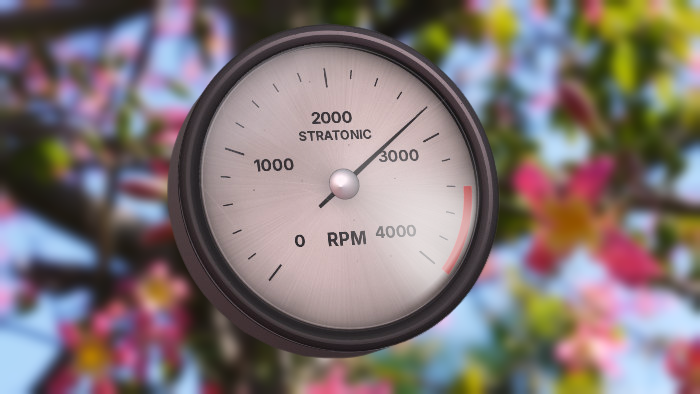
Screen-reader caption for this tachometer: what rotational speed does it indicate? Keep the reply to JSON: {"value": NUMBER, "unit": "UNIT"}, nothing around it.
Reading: {"value": 2800, "unit": "rpm"}
